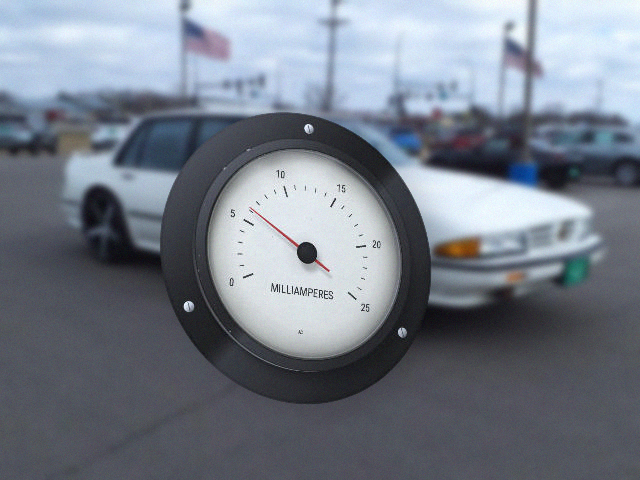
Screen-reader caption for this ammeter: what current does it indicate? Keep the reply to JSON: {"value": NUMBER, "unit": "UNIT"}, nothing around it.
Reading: {"value": 6, "unit": "mA"}
